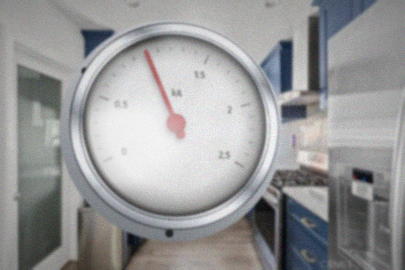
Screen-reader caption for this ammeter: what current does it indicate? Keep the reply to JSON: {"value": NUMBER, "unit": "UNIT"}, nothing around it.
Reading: {"value": 1, "unit": "kA"}
